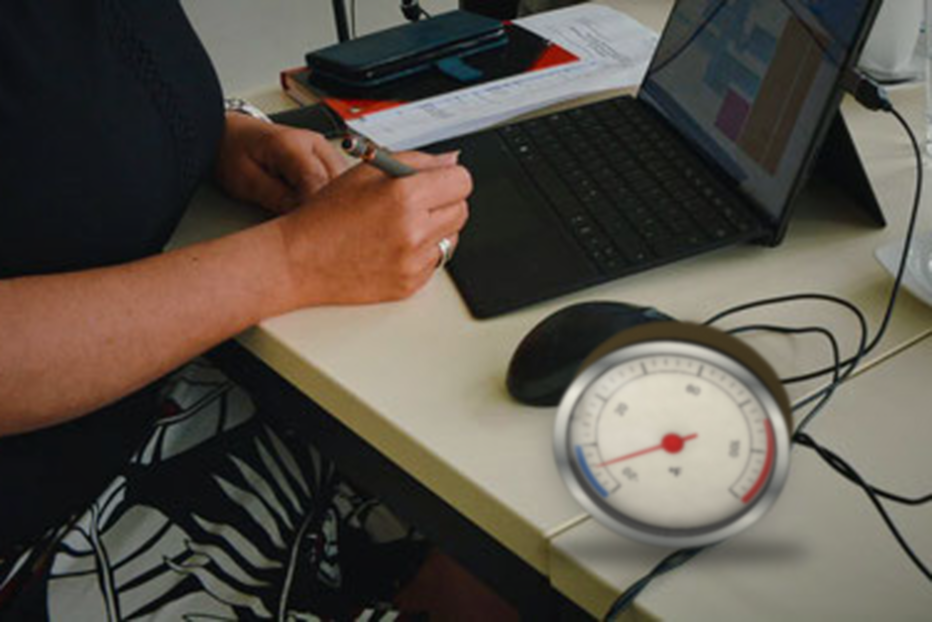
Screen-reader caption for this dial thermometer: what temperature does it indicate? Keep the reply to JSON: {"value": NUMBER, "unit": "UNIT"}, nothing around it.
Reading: {"value": -8, "unit": "°F"}
